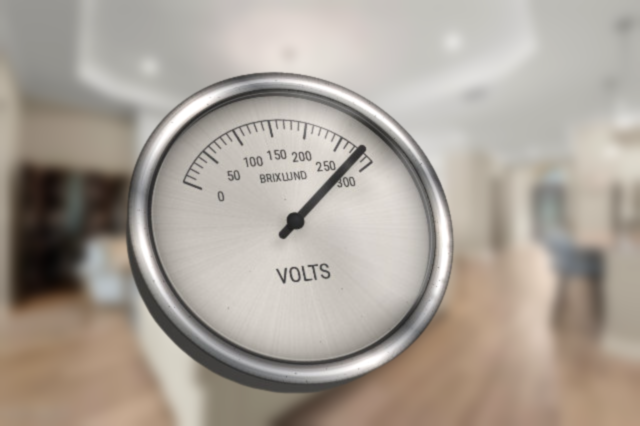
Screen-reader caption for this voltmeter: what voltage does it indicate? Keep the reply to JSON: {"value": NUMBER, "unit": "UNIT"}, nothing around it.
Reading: {"value": 280, "unit": "V"}
